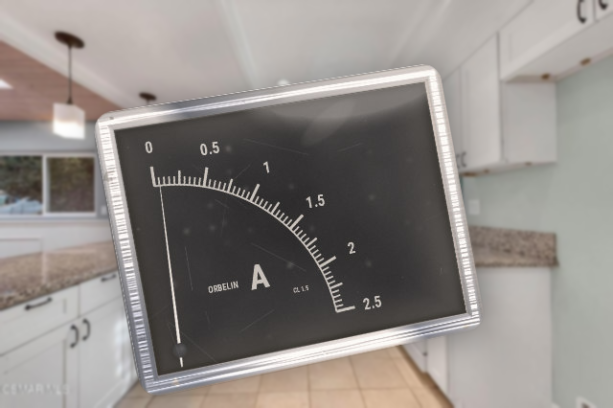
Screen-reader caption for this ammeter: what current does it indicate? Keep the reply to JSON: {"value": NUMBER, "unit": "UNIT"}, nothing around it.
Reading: {"value": 0.05, "unit": "A"}
